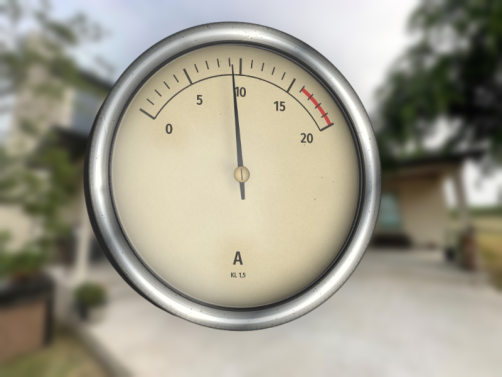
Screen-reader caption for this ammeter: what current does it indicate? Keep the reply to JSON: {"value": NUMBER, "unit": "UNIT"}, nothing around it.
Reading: {"value": 9, "unit": "A"}
